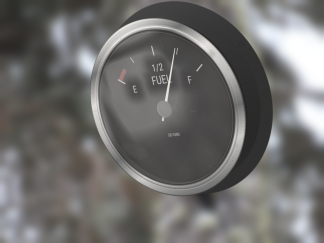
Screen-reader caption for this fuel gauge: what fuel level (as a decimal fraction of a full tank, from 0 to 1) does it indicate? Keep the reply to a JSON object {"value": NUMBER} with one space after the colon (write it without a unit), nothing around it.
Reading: {"value": 0.75}
